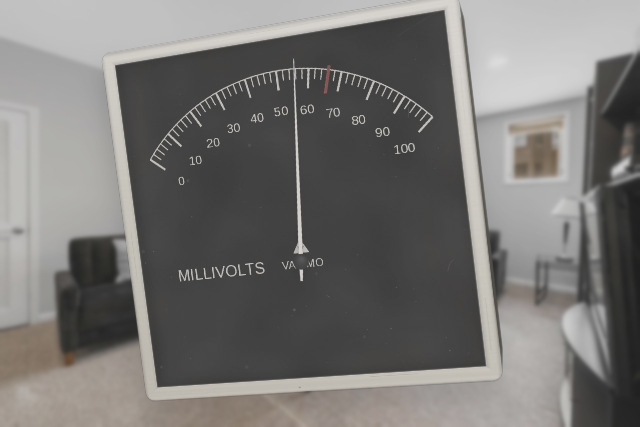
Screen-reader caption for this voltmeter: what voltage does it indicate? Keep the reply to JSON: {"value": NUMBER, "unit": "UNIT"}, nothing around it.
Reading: {"value": 56, "unit": "mV"}
